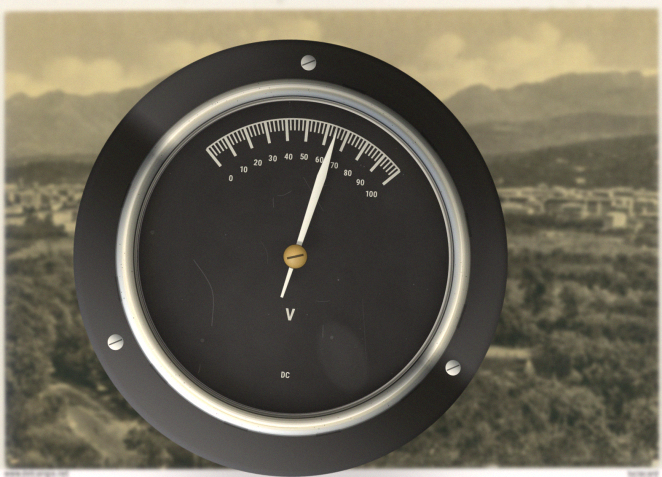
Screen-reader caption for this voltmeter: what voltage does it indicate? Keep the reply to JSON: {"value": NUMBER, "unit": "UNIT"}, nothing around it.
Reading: {"value": 64, "unit": "V"}
